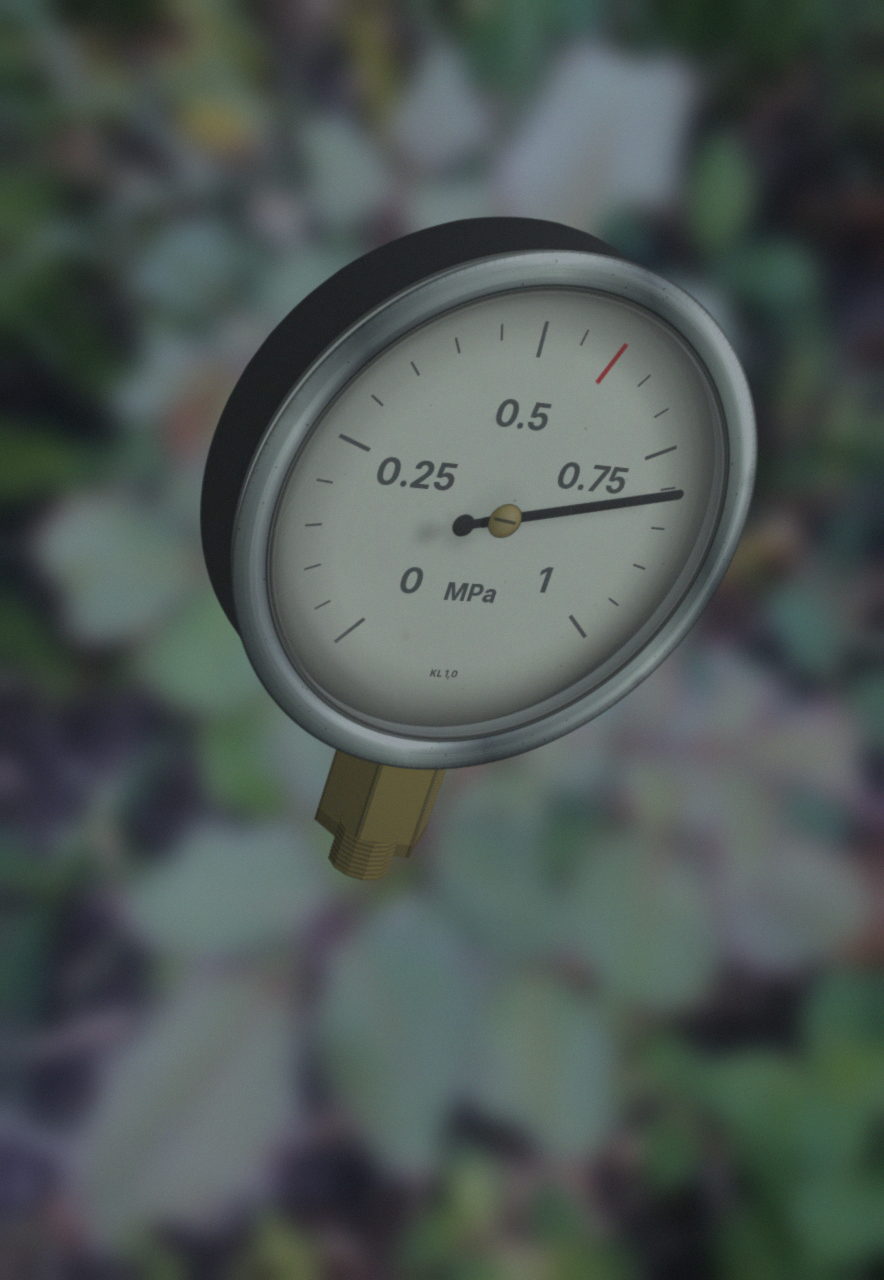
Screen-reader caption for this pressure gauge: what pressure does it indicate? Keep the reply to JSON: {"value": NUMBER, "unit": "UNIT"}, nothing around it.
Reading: {"value": 0.8, "unit": "MPa"}
